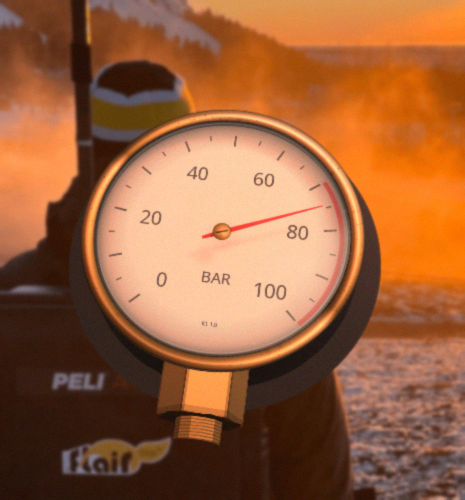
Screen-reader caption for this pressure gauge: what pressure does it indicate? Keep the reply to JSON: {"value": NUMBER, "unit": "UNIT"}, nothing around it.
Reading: {"value": 75, "unit": "bar"}
